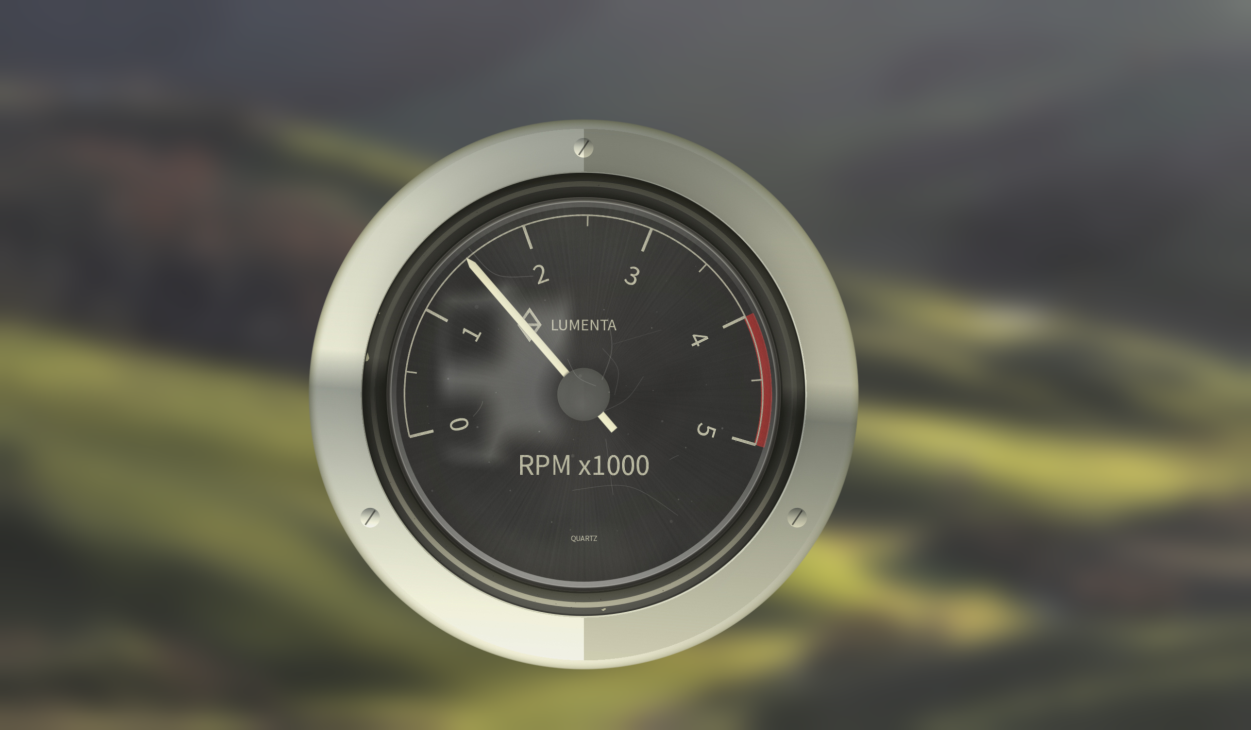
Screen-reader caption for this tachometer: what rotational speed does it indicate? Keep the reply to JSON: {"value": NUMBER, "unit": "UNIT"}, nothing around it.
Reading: {"value": 1500, "unit": "rpm"}
